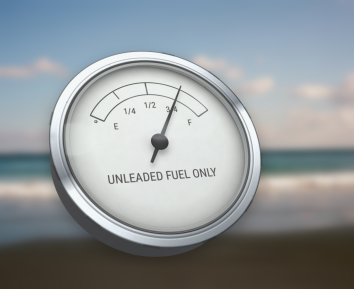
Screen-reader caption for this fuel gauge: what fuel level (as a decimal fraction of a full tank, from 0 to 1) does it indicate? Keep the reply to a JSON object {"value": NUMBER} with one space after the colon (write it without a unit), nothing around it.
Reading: {"value": 0.75}
